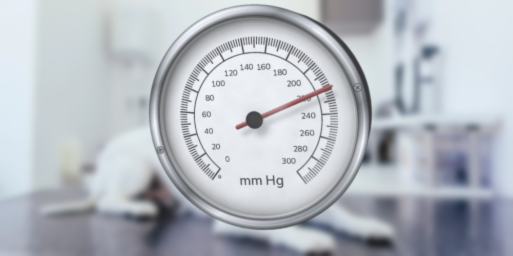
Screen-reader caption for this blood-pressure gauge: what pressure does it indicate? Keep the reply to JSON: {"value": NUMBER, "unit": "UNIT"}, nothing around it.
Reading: {"value": 220, "unit": "mmHg"}
